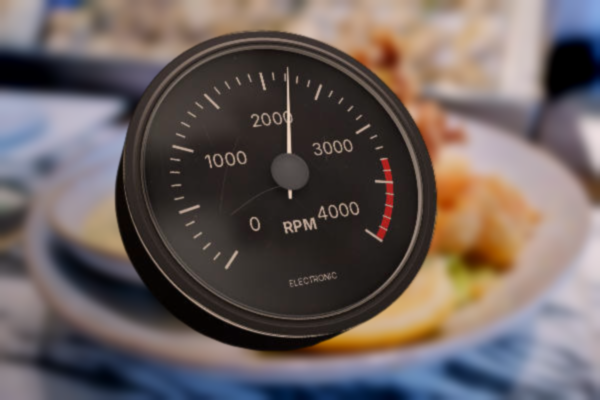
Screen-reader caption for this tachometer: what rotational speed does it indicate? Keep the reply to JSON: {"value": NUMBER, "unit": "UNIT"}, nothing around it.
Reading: {"value": 2200, "unit": "rpm"}
